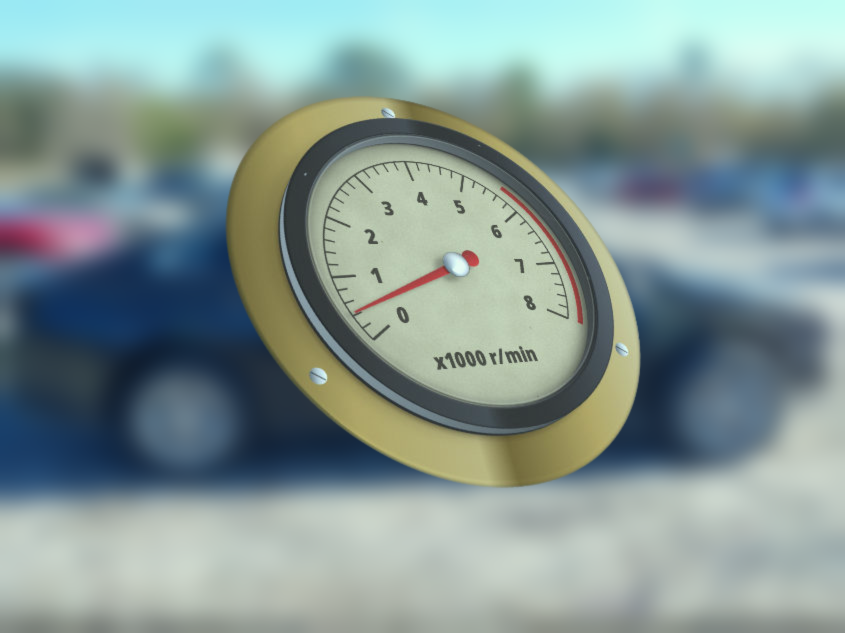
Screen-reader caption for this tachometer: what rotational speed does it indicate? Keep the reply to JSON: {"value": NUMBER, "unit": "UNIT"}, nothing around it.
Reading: {"value": 400, "unit": "rpm"}
